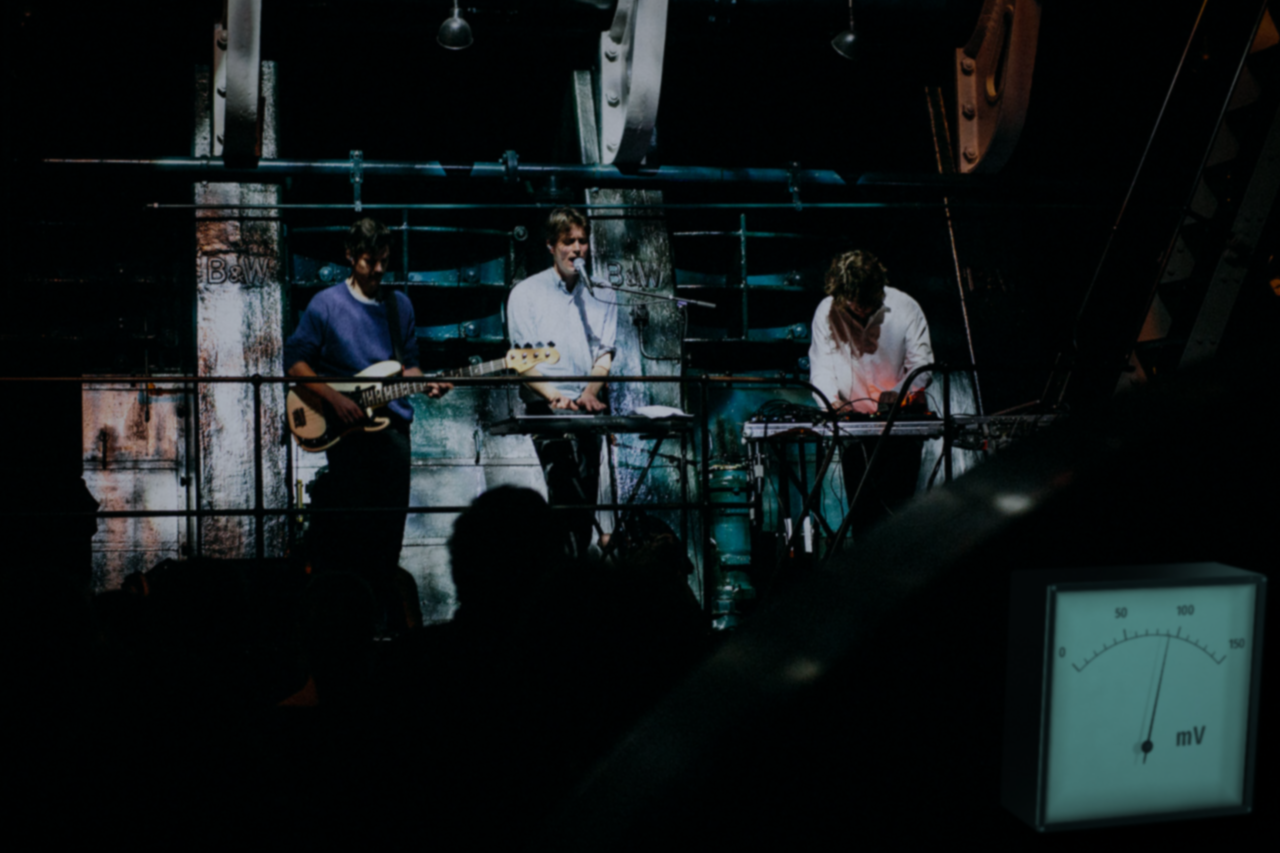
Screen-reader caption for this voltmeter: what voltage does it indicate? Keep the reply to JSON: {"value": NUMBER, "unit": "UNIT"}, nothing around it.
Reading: {"value": 90, "unit": "mV"}
